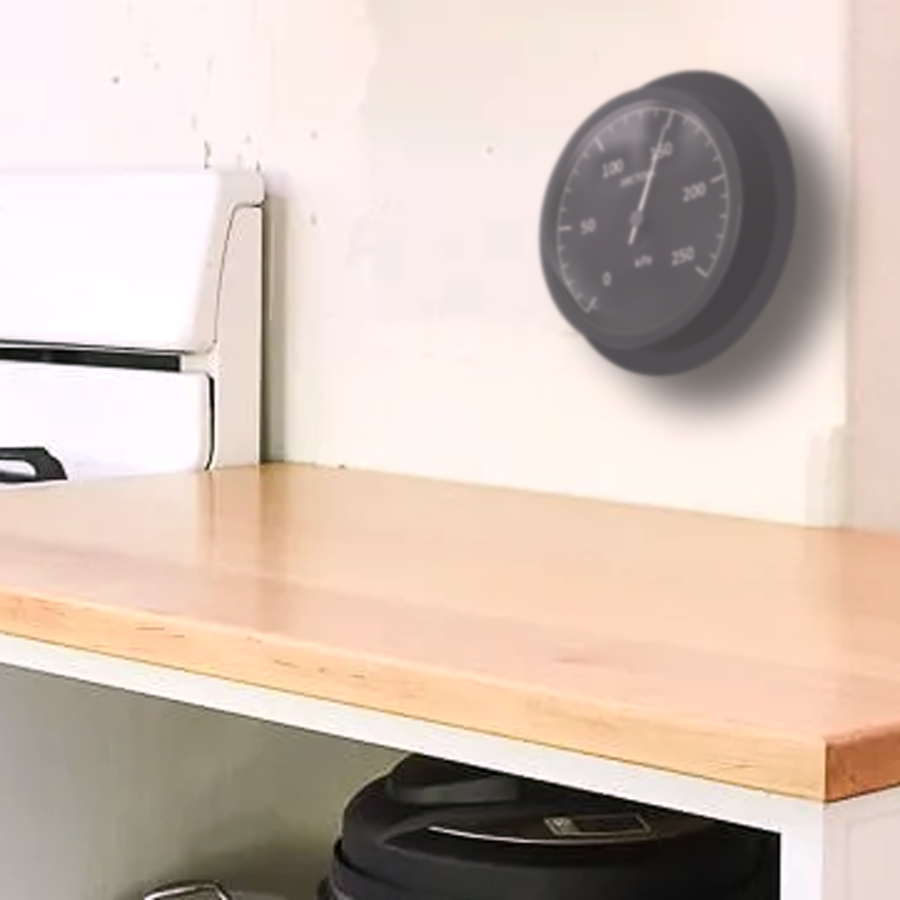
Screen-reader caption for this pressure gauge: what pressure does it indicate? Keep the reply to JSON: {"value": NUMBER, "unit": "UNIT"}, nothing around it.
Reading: {"value": 150, "unit": "kPa"}
